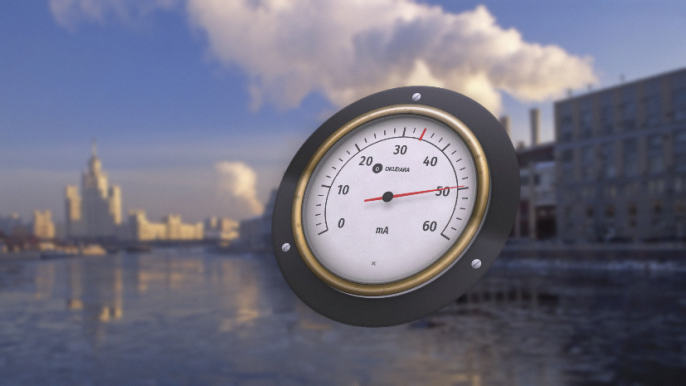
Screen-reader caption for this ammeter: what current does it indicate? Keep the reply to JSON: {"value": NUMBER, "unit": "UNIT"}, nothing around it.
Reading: {"value": 50, "unit": "mA"}
